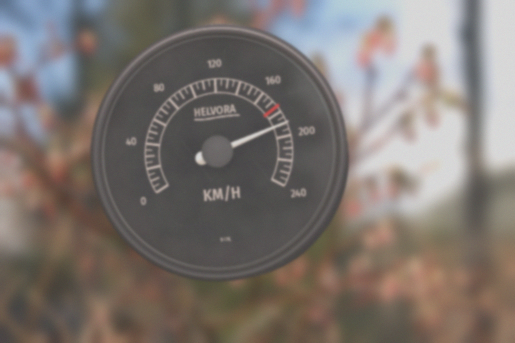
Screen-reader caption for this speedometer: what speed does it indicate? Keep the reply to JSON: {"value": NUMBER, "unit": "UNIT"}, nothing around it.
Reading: {"value": 190, "unit": "km/h"}
